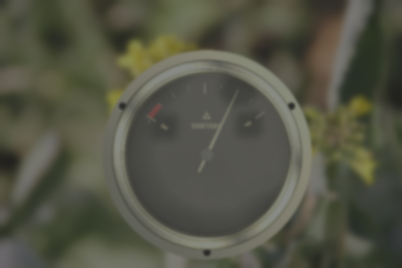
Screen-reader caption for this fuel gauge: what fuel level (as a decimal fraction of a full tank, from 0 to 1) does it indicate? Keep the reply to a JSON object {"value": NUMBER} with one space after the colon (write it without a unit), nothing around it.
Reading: {"value": 0.75}
